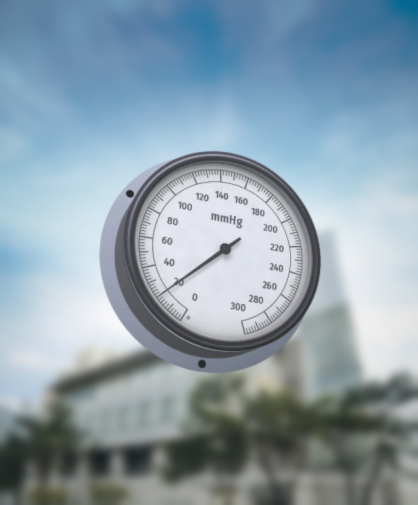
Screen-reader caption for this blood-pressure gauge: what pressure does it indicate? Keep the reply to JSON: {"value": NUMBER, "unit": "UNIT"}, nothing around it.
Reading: {"value": 20, "unit": "mmHg"}
